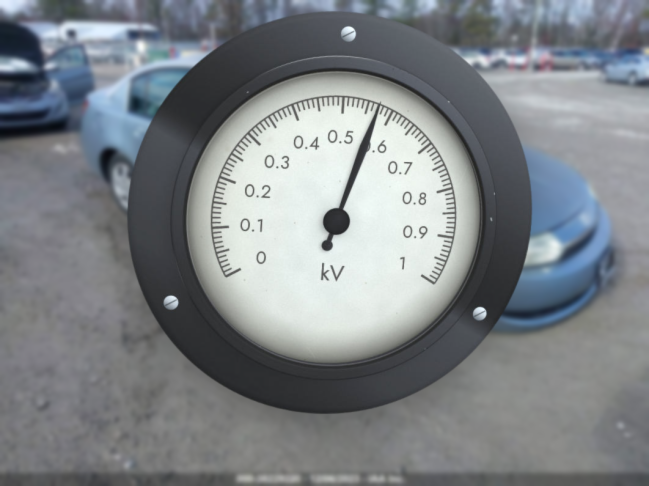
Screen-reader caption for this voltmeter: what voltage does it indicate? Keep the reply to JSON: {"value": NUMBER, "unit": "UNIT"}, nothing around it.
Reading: {"value": 0.57, "unit": "kV"}
